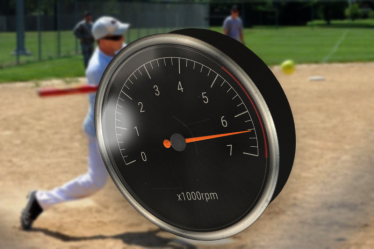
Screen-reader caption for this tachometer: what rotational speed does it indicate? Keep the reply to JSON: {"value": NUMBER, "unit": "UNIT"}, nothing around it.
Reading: {"value": 6400, "unit": "rpm"}
